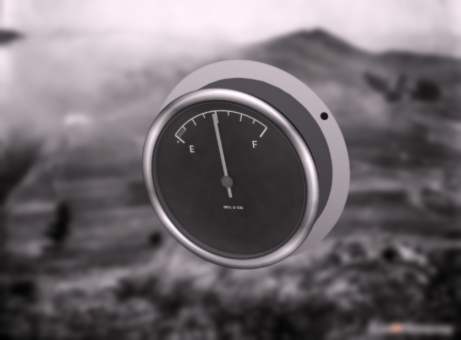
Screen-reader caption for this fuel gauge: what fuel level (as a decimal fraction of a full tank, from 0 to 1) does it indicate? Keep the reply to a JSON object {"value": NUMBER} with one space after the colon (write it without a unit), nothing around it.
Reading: {"value": 0.5}
